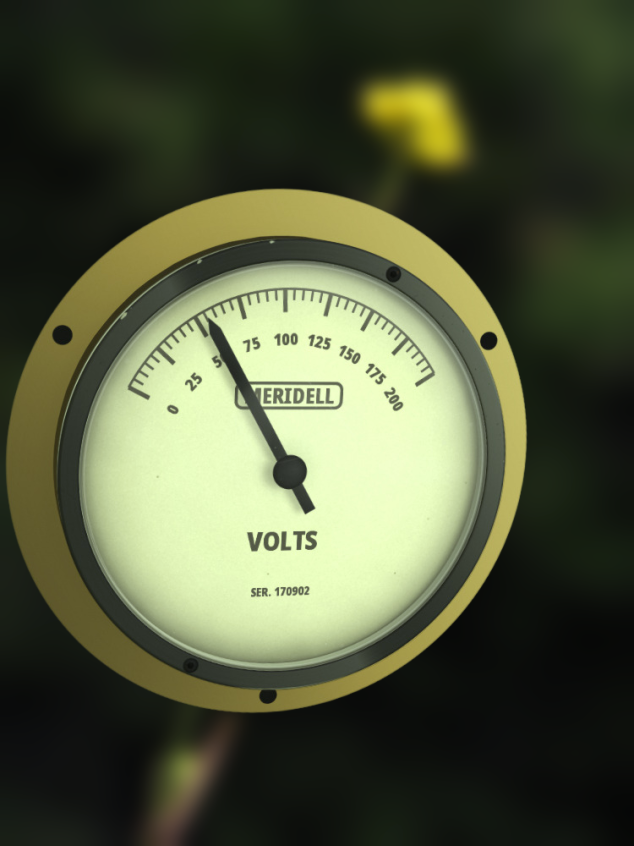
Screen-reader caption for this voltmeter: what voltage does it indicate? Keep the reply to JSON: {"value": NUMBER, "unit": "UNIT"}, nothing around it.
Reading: {"value": 55, "unit": "V"}
